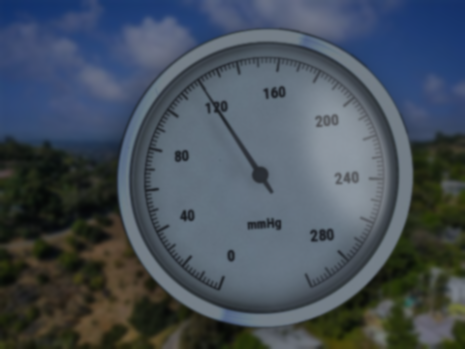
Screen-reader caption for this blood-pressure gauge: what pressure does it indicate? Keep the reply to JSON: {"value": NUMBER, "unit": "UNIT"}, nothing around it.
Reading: {"value": 120, "unit": "mmHg"}
